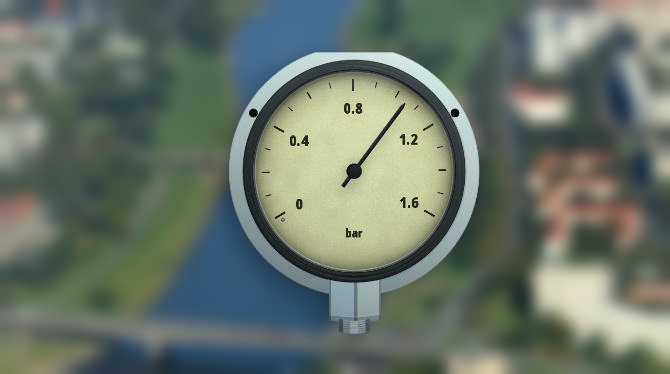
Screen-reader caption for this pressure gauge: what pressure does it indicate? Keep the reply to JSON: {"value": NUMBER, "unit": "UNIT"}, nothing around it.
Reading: {"value": 1.05, "unit": "bar"}
